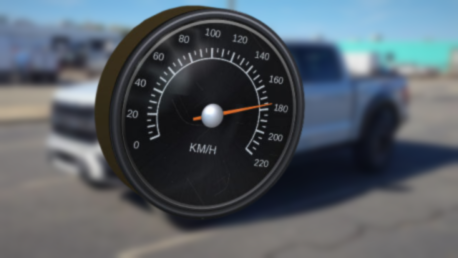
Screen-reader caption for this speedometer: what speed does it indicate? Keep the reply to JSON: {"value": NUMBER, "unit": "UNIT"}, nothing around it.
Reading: {"value": 175, "unit": "km/h"}
